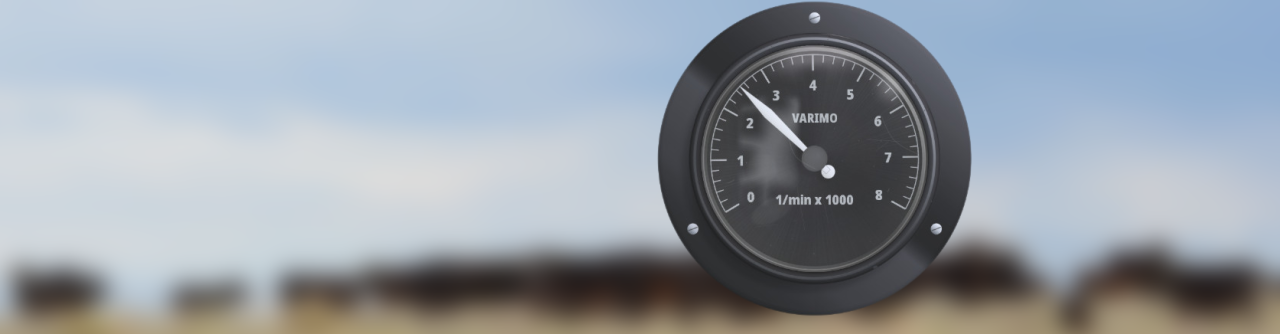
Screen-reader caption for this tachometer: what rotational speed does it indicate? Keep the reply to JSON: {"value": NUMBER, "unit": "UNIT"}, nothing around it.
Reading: {"value": 2500, "unit": "rpm"}
